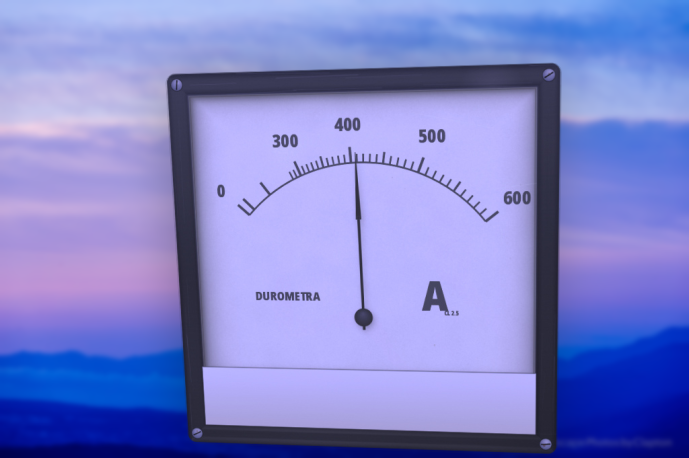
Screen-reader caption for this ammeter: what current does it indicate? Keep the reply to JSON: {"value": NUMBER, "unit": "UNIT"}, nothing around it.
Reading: {"value": 410, "unit": "A"}
